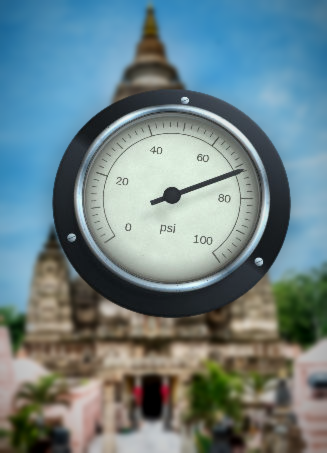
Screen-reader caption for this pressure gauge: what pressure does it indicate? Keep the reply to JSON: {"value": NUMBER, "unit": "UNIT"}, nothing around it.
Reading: {"value": 72, "unit": "psi"}
